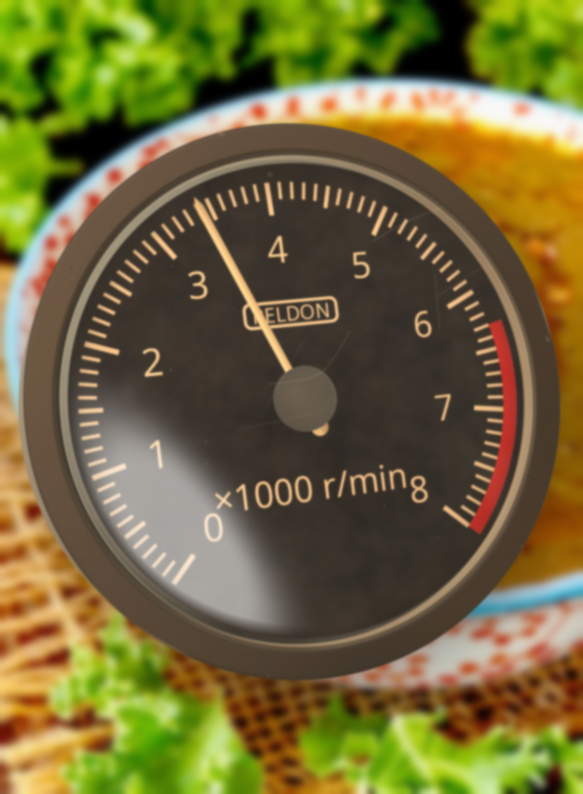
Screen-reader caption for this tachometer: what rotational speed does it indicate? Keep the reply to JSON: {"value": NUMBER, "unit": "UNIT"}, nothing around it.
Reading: {"value": 3400, "unit": "rpm"}
